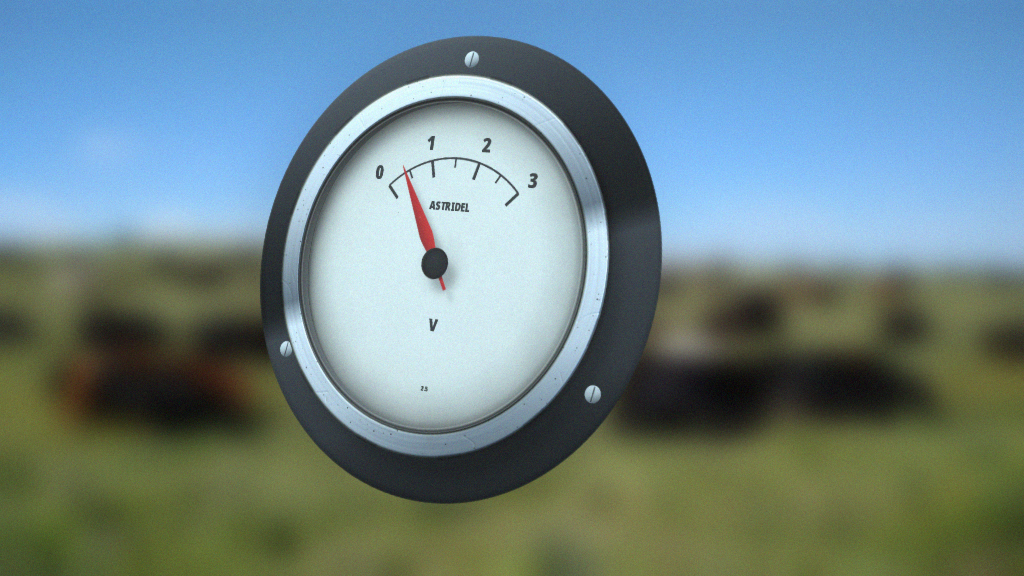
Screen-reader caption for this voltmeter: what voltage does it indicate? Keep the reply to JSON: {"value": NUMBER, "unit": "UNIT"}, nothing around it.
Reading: {"value": 0.5, "unit": "V"}
